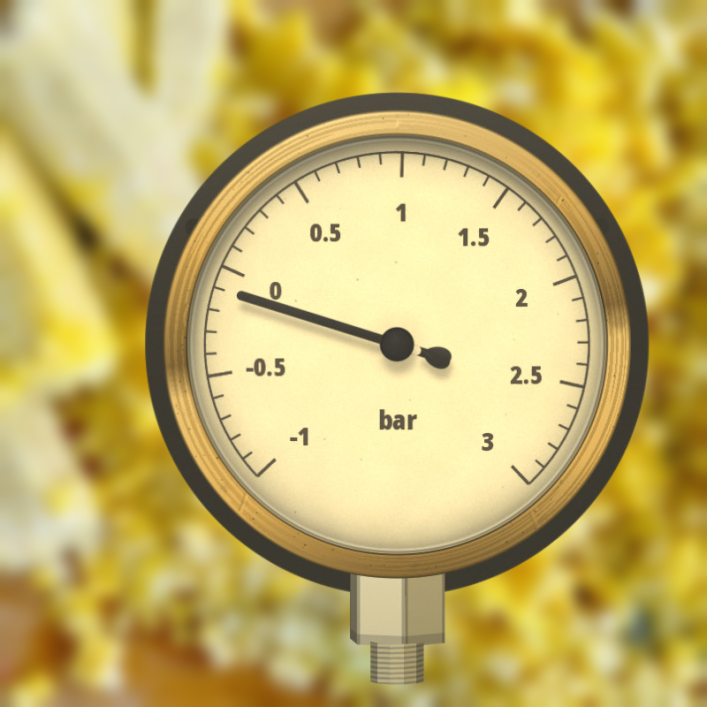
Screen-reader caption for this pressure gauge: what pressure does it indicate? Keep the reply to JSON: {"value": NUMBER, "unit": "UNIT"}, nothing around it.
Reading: {"value": -0.1, "unit": "bar"}
